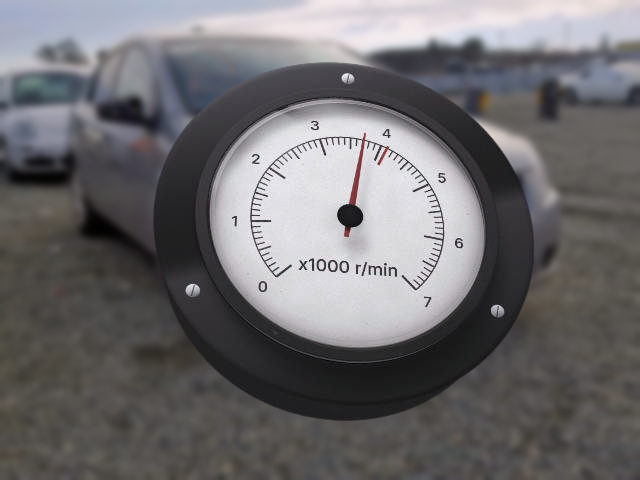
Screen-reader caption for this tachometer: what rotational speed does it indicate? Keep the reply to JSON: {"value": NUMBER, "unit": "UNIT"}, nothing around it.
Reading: {"value": 3700, "unit": "rpm"}
